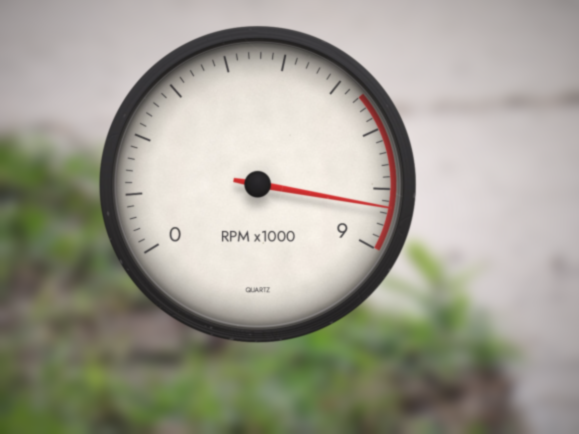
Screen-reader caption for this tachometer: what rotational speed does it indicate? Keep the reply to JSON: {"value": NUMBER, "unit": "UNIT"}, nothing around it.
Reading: {"value": 8300, "unit": "rpm"}
